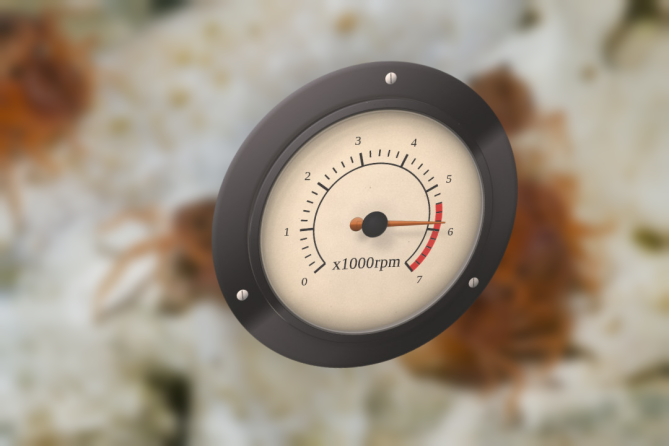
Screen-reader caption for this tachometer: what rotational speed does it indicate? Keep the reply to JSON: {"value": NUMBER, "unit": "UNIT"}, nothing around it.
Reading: {"value": 5800, "unit": "rpm"}
